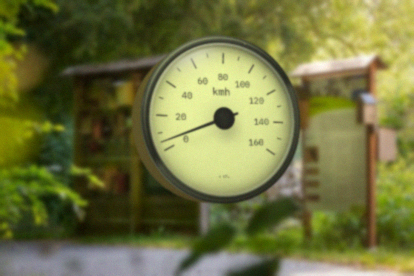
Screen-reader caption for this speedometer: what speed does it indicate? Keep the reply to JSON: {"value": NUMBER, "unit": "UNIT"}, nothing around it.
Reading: {"value": 5, "unit": "km/h"}
